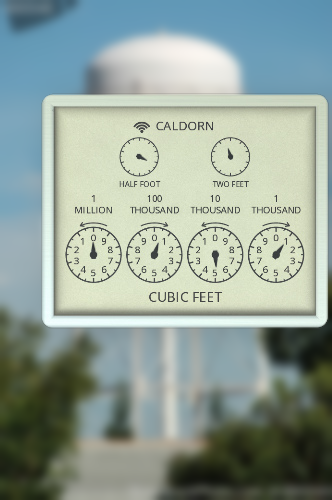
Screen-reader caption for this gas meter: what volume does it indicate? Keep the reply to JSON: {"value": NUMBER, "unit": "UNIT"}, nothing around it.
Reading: {"value": 5100, "unit": "ft³"}
